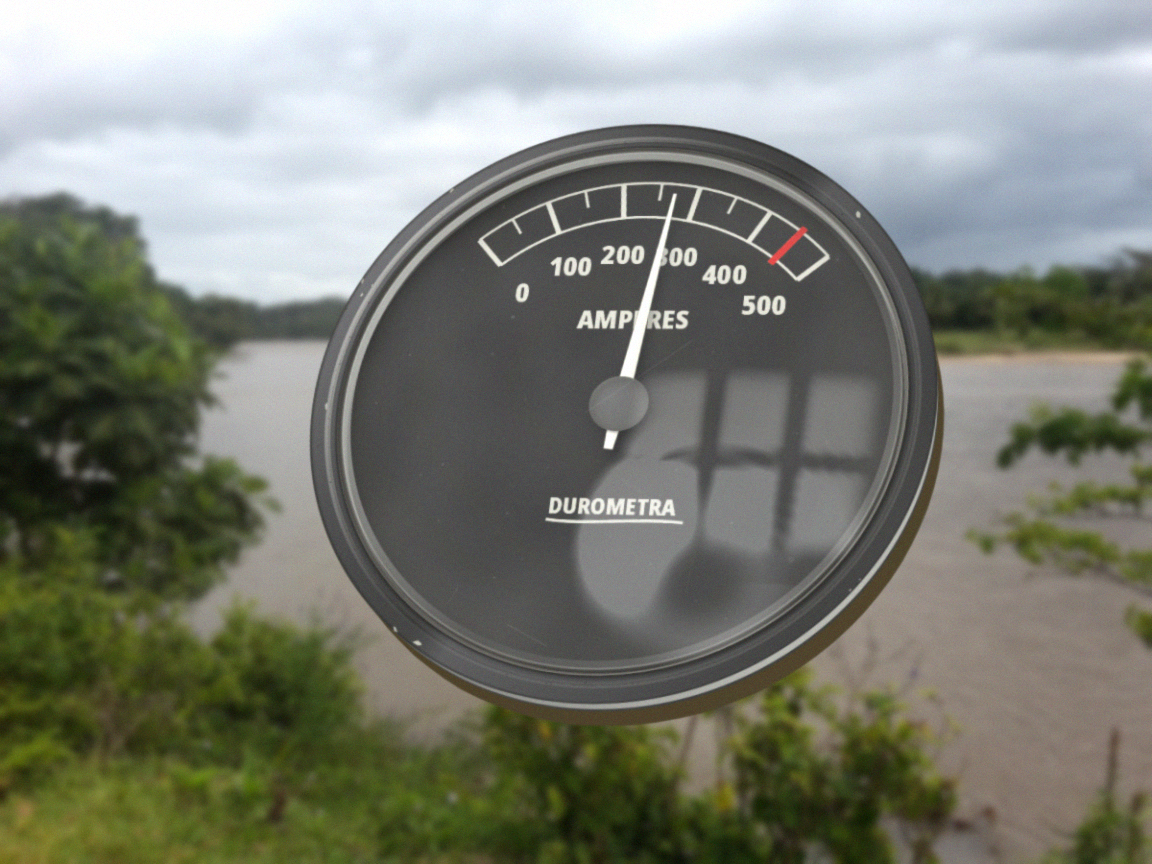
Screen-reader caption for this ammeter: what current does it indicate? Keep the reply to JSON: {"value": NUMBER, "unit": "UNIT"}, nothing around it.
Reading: {"value": 275, "unit": "A"}
